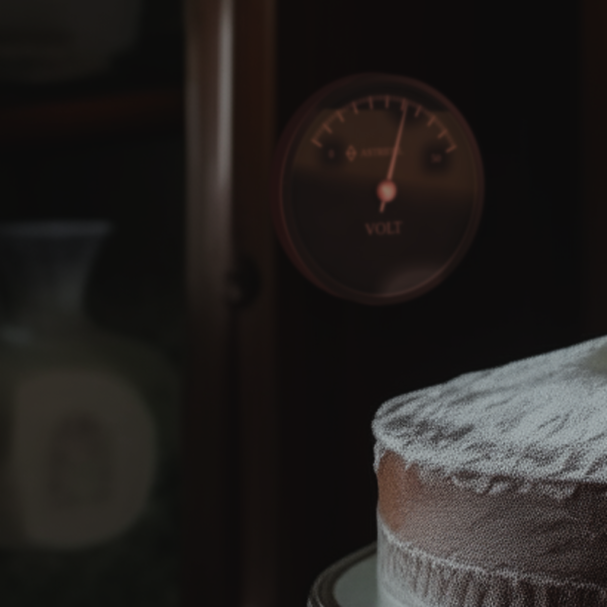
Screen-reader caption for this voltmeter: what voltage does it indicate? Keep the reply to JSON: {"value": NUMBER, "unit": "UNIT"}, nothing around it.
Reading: {"value": 30, "unit": "V"}
